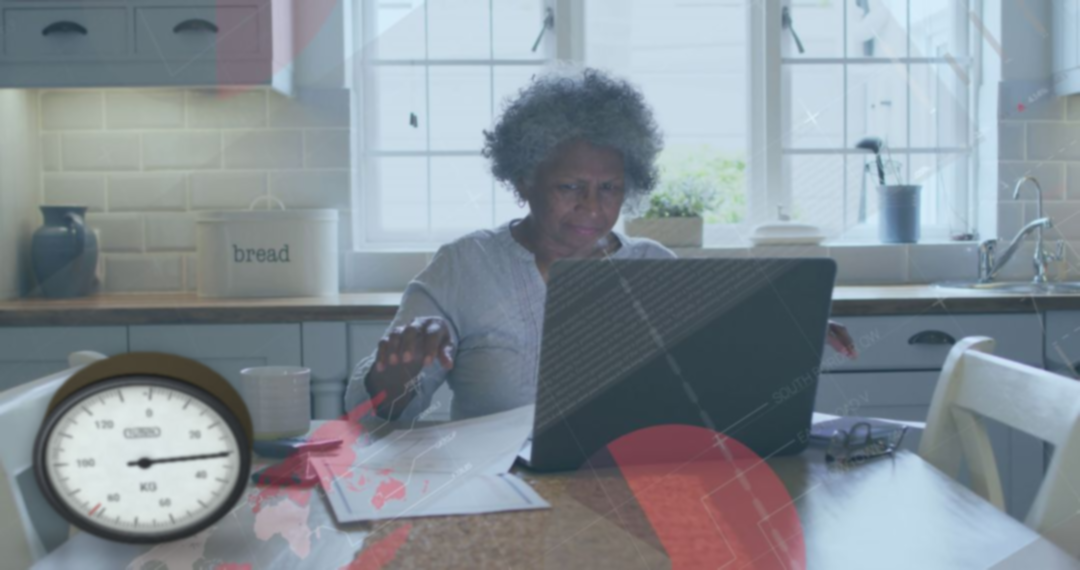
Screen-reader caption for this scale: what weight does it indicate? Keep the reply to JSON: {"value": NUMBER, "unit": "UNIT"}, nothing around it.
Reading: {"value": 30, "unit": "kg"}
